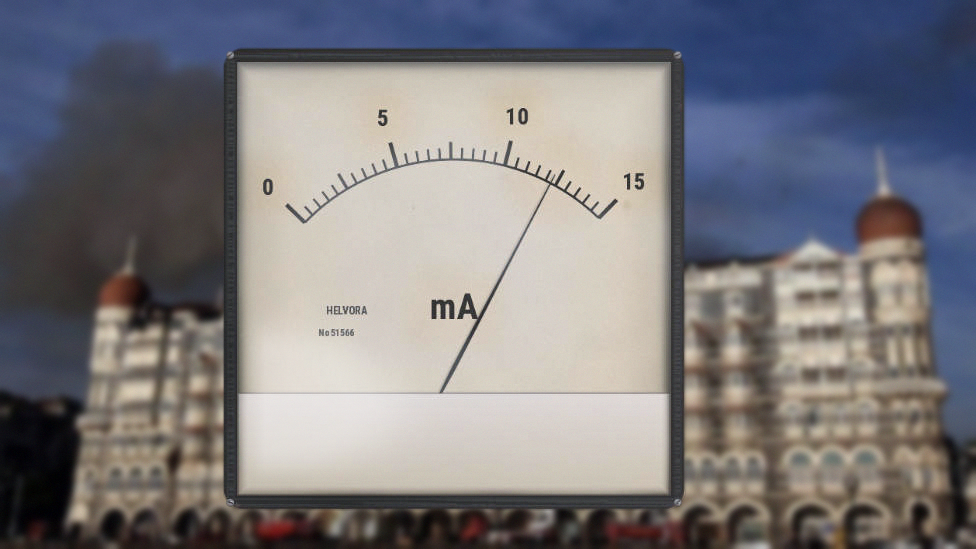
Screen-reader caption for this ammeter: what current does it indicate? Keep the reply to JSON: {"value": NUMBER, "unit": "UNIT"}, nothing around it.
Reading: {"value": 12.25, "unit": "mA"}
